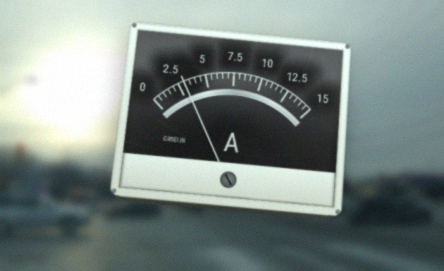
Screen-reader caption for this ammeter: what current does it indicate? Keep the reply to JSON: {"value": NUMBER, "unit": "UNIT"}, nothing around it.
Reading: {"value": 3, "unit": "A"}
